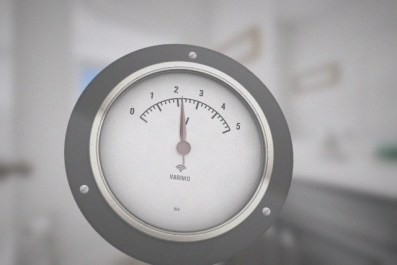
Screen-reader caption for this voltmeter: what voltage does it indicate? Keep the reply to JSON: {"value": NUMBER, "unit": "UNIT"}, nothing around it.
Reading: {"value": 2.2, "unit": "V"}
